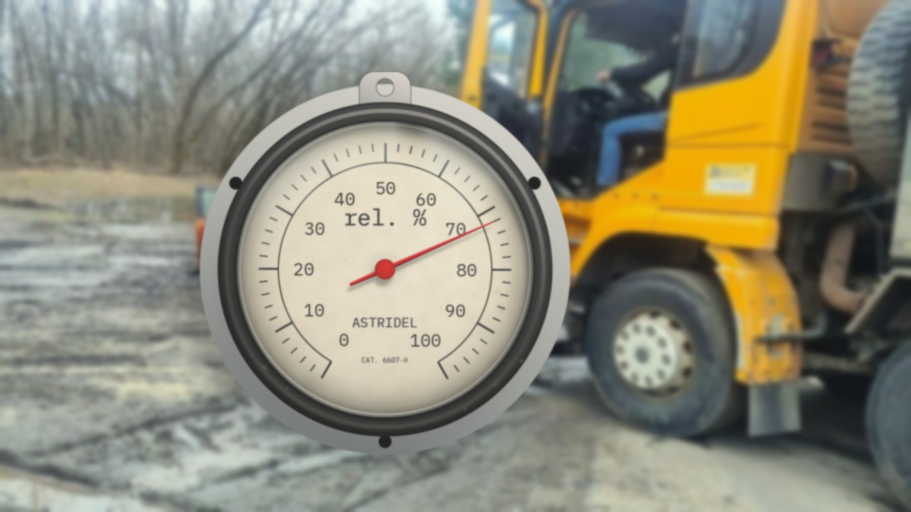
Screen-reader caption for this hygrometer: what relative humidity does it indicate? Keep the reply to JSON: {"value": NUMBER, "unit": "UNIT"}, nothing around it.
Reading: {"value": 72, "unit": "%"}
